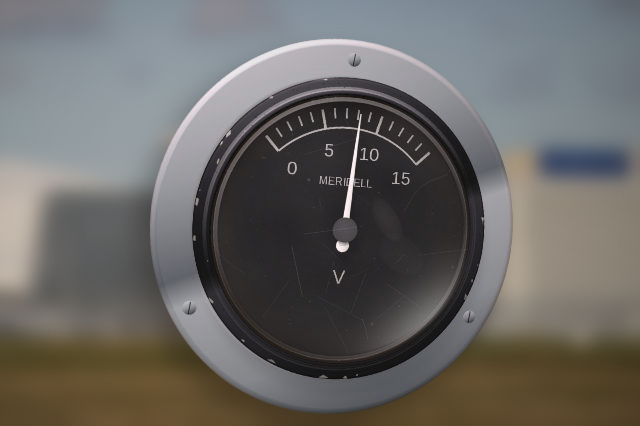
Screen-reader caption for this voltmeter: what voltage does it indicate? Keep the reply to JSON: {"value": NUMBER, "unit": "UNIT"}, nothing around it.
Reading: {"value": 8, "unit": "V"}
